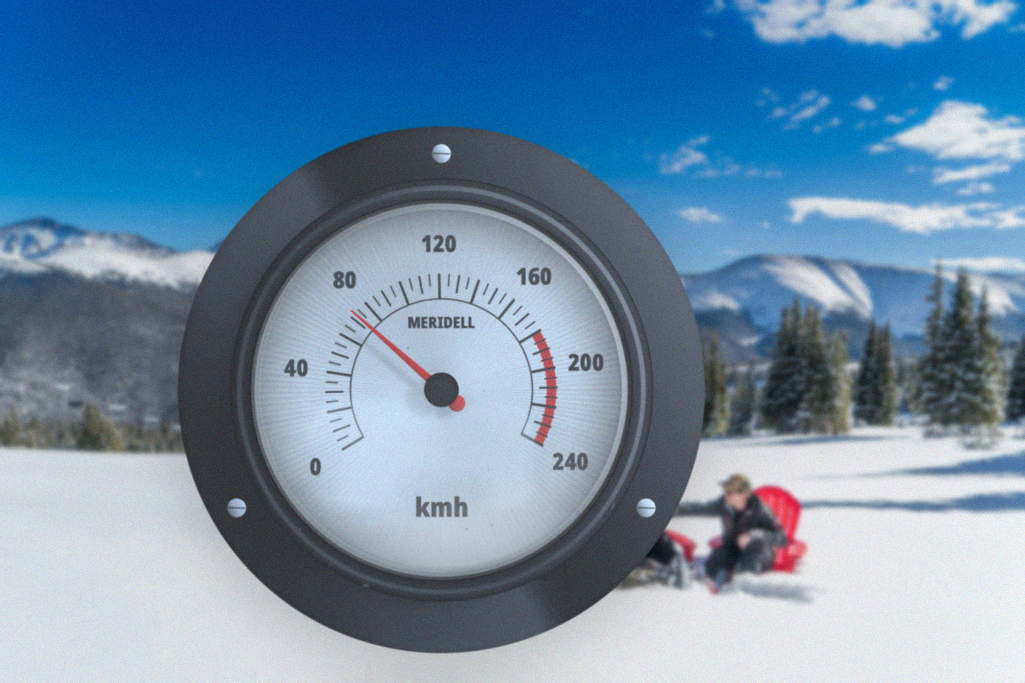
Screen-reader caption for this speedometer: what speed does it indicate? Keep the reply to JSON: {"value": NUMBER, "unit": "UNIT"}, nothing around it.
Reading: {"value": 72.5, "unit": "km/h"}
